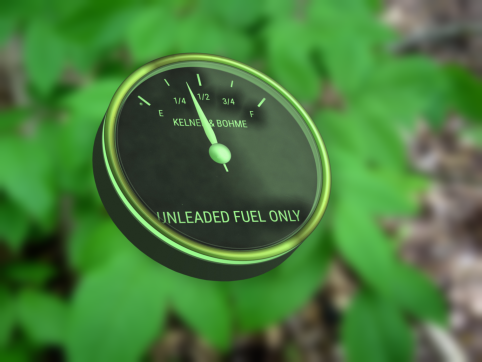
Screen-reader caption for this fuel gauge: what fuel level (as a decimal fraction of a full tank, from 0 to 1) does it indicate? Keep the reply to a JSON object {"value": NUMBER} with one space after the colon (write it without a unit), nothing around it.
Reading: {"value": 0.375}
